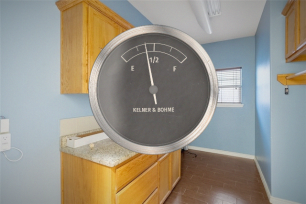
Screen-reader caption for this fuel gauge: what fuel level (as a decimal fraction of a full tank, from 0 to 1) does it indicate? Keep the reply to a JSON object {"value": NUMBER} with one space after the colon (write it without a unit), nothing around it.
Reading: {"value": 0.375}
